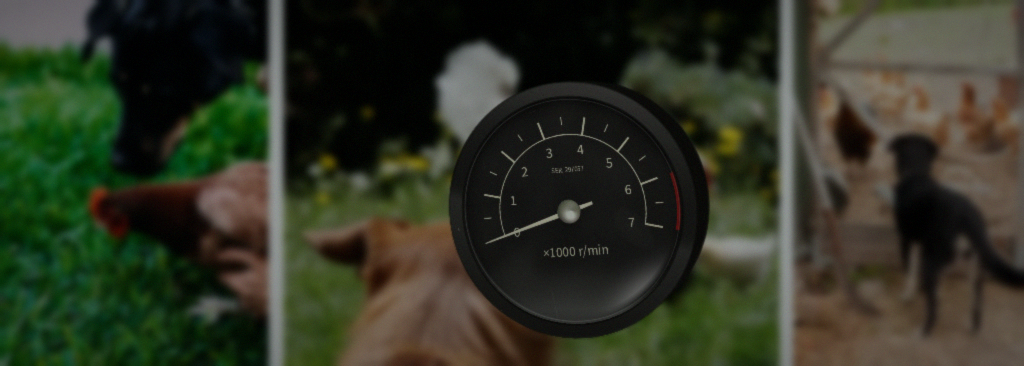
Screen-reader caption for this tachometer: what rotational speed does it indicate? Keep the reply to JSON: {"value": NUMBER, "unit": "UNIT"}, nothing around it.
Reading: {"value": 0, "unit": "rpm"}
